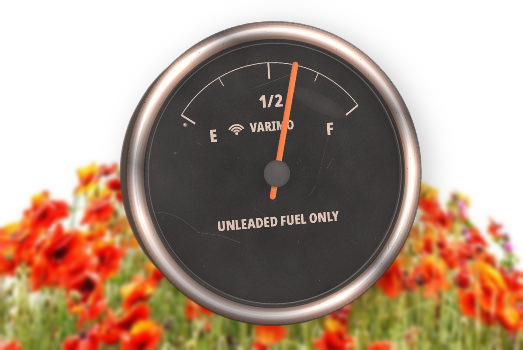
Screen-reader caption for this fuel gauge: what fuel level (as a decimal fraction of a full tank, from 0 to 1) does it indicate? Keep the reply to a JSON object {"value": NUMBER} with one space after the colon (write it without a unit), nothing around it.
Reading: {"value": 0.625}
